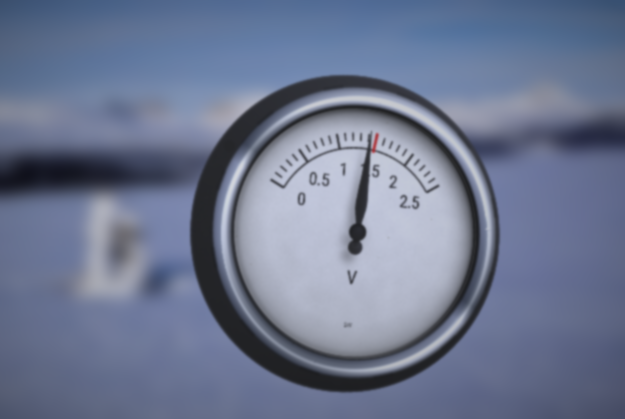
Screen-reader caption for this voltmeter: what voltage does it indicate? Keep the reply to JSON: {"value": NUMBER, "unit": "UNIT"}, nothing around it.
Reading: {"value": 1.4, "unit": "V"}
